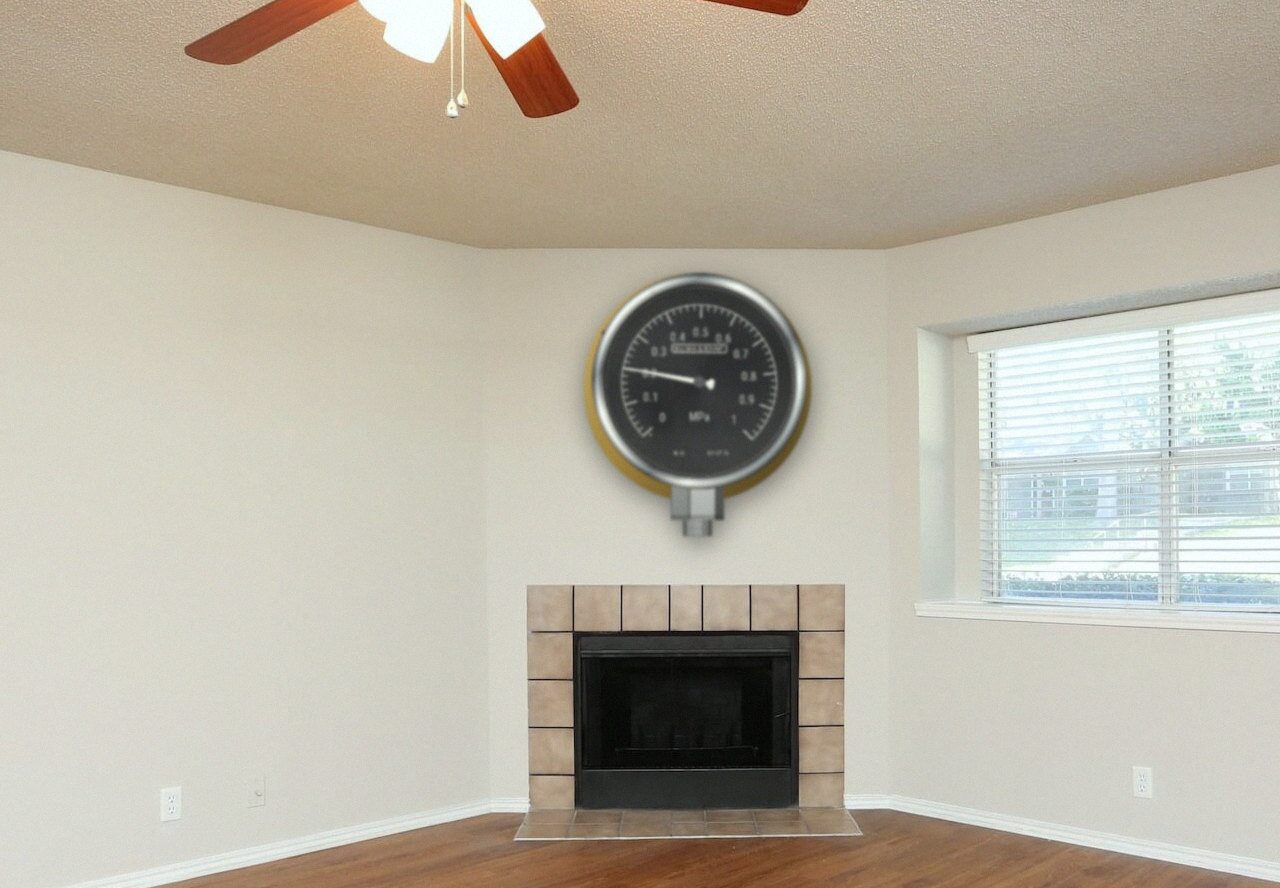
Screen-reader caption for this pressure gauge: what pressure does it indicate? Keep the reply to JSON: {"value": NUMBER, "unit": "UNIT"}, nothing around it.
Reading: {"value": 0.2, "unit": "MPa"}
